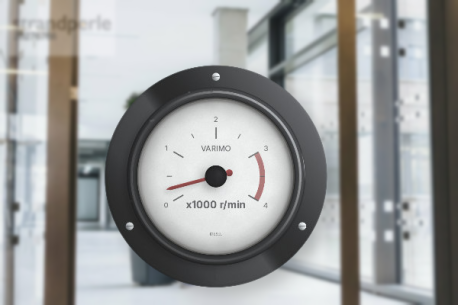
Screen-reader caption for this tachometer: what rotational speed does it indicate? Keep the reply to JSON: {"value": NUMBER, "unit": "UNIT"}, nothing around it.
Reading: {"value": 250, "unit": "rpm"}
